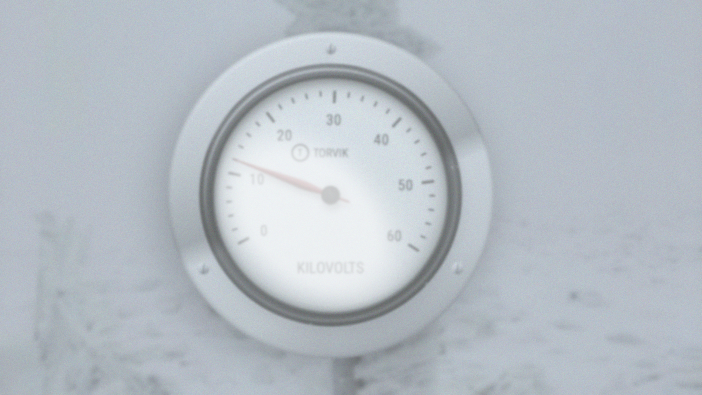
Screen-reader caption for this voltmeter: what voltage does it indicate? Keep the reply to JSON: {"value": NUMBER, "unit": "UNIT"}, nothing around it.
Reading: {"value": 12, "unit": "kV"}
